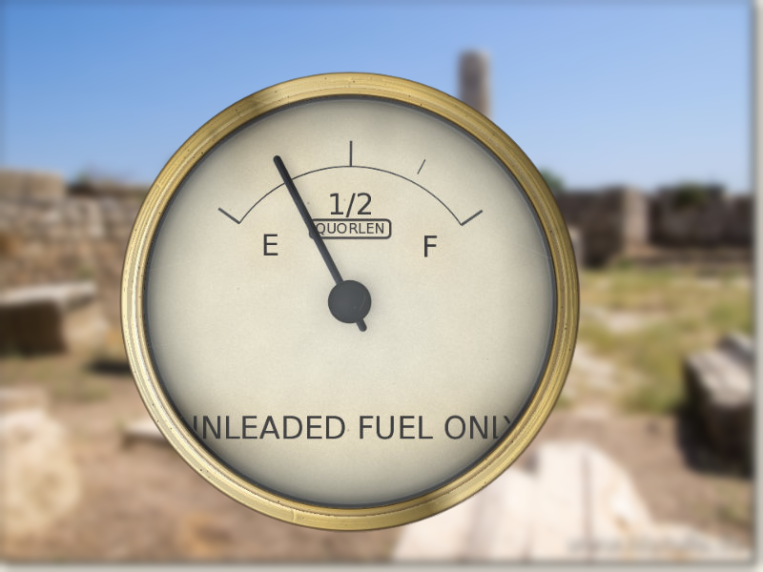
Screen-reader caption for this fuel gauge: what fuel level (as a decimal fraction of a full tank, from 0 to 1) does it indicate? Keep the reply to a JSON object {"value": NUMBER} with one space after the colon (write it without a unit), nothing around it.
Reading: {"value": 0.25}
